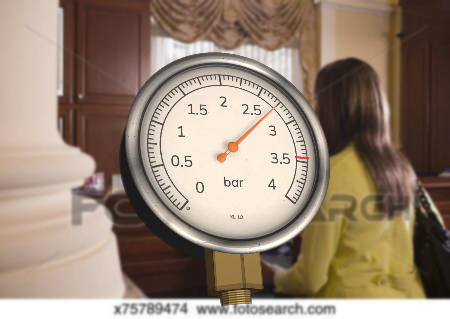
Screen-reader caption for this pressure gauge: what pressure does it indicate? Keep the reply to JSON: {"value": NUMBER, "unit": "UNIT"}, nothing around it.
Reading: {"value": 2.75, "unit": "bar"}
